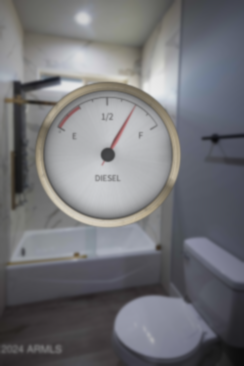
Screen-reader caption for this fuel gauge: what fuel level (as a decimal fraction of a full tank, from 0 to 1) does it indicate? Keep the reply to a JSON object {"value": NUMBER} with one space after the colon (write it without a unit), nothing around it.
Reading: {"value": 0.75}
